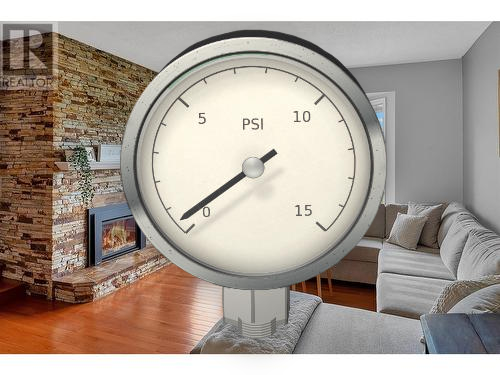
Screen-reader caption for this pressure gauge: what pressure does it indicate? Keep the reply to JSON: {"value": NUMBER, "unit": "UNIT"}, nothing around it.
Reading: {"value": 0.5, "unit": "psi"}
